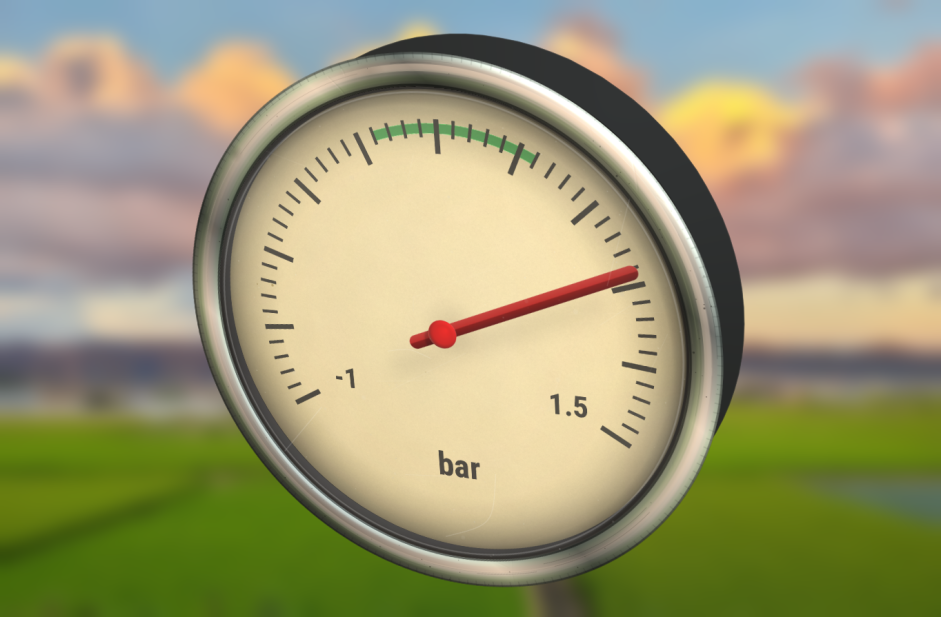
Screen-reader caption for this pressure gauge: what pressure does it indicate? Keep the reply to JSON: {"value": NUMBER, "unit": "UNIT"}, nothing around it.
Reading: {"value": 0.95, "unit": "bar"}
